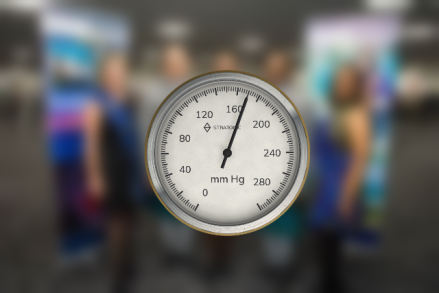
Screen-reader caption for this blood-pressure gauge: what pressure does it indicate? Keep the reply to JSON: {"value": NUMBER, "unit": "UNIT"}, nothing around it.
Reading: {"value": 170, "unit": "mmHg"}
